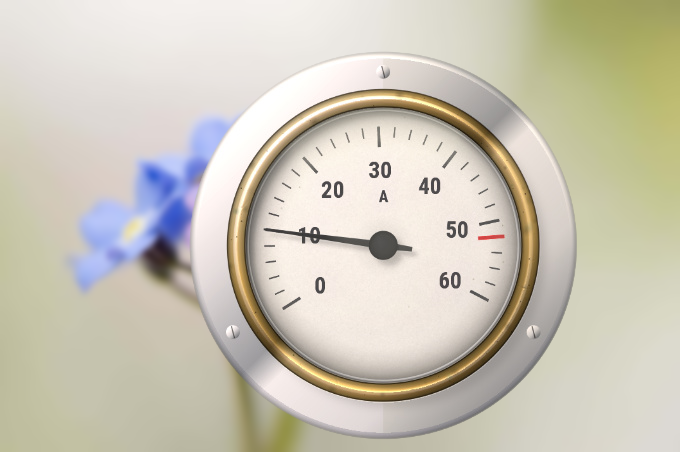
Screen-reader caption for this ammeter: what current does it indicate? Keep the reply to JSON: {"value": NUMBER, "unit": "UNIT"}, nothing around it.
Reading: {"value": 10, "unit": "A"}
